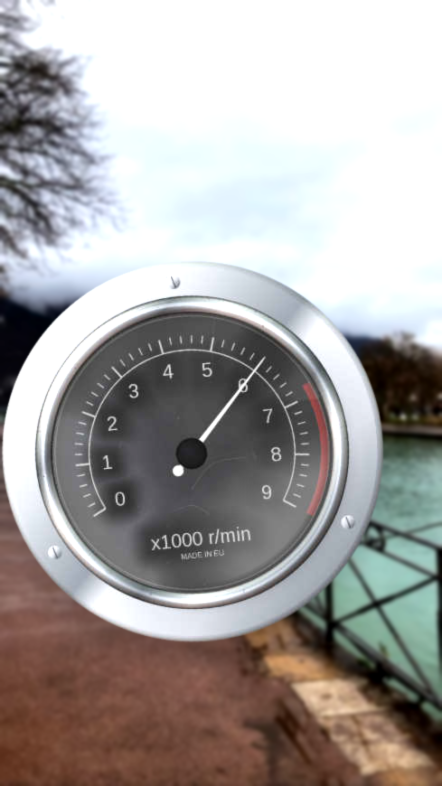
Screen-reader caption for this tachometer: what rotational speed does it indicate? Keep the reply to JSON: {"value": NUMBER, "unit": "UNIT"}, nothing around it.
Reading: {"value": 6000, "unit": "rpm"}
